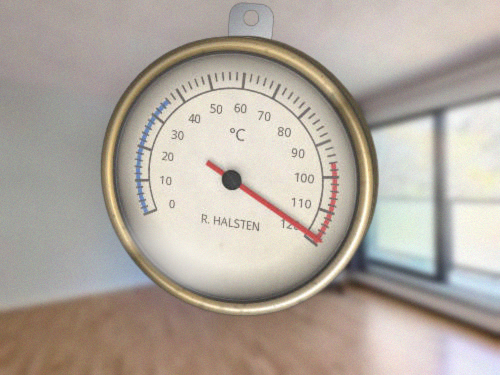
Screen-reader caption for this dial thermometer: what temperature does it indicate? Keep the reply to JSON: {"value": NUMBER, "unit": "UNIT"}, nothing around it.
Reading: {"value": 118, "unit": "°C"}
